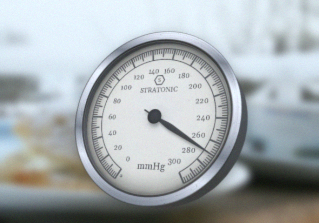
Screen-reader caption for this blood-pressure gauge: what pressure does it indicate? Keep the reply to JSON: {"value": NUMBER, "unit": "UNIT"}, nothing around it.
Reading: {"value": 270, "unit": "mmHg"}
